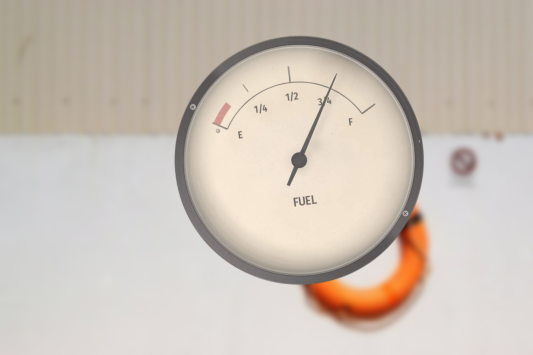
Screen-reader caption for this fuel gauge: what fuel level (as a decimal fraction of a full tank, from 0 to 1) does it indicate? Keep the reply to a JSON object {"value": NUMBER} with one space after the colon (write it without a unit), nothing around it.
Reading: {"value": 0.75}
